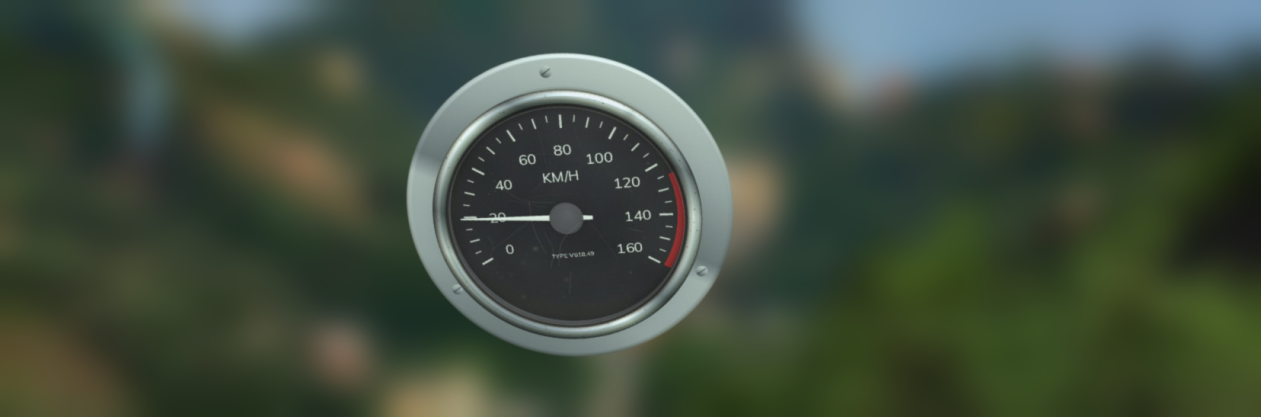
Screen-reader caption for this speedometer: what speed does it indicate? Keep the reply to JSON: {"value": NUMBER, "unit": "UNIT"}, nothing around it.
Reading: {"value": 20, "unit": "km/h"}
